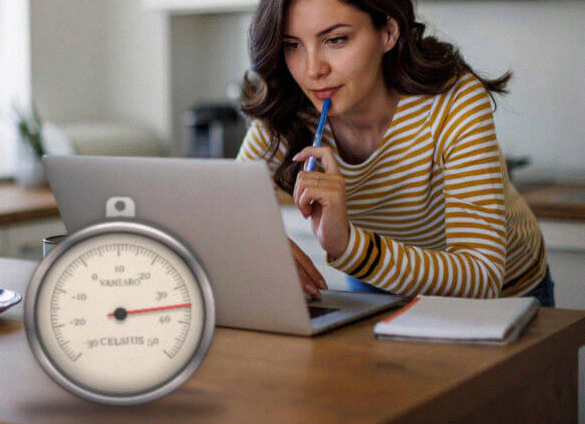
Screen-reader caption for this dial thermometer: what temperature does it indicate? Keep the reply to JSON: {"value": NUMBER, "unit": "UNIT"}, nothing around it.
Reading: {"value": 35, "unit": "°C"}
